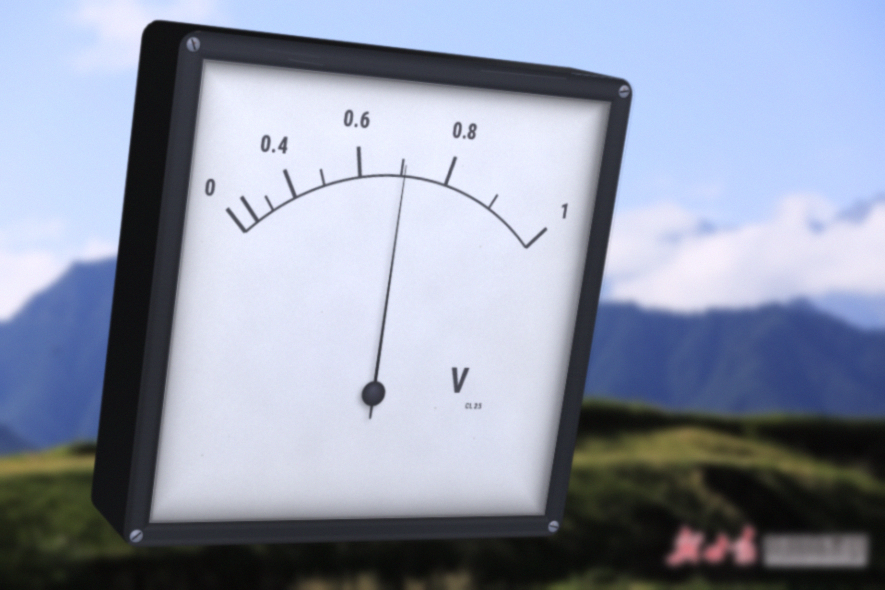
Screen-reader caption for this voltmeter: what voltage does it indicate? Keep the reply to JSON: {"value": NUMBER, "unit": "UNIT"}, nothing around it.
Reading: {"value": 0.7, "unit": "V"}
